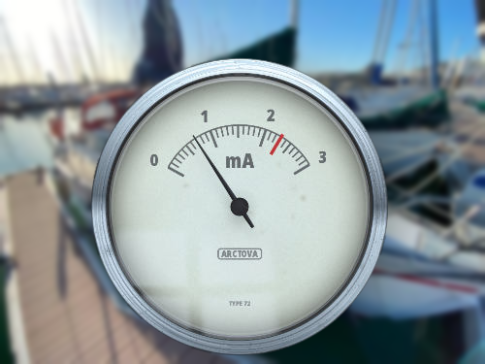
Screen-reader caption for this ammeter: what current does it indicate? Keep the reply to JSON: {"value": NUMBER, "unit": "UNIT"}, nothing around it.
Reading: {"value": 0.7, "unit": "mA"}
